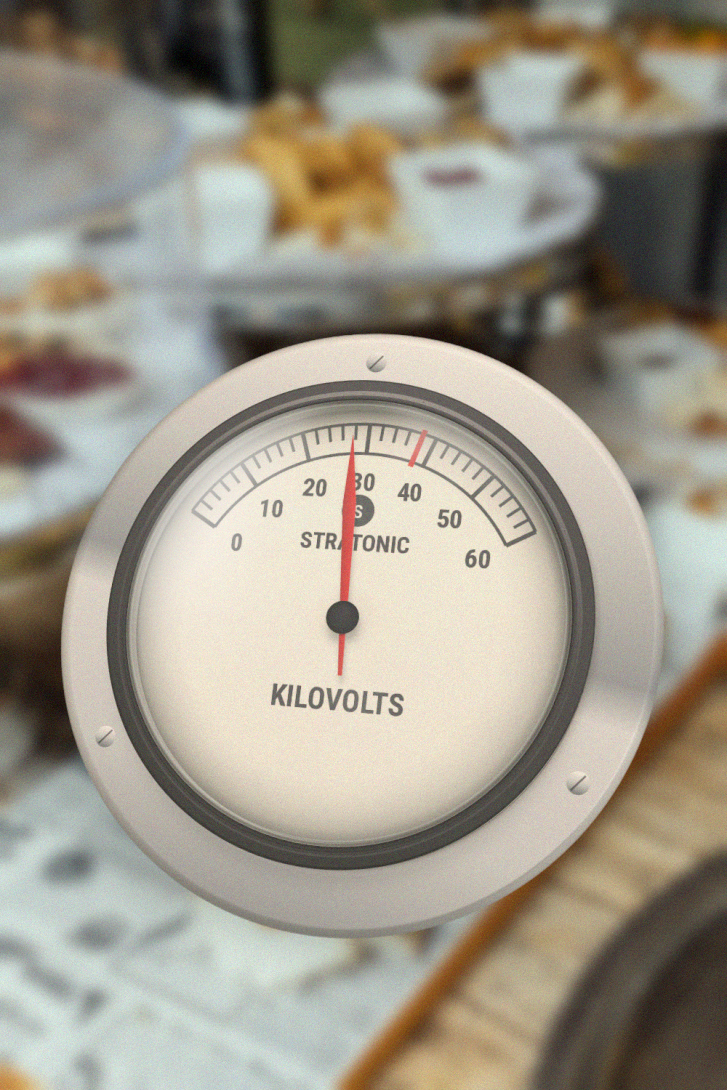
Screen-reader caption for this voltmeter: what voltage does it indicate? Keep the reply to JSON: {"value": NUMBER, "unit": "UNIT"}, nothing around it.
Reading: {"value": 28, "unit": "kV"}
